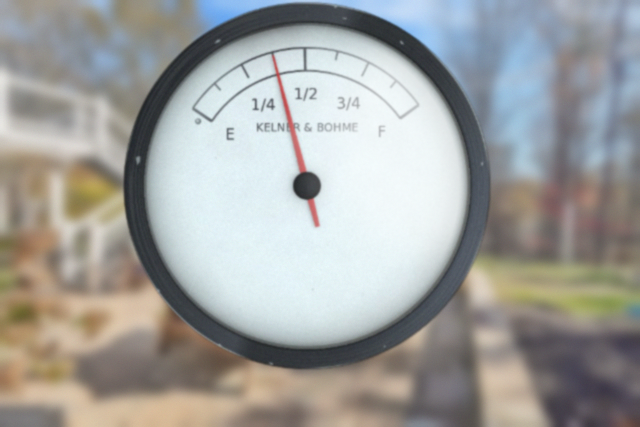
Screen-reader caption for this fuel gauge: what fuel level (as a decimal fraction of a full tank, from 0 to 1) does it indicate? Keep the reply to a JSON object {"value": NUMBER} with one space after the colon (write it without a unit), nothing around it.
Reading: {"value": 0.375}
